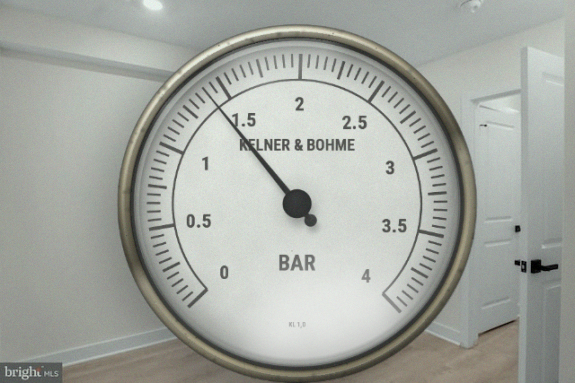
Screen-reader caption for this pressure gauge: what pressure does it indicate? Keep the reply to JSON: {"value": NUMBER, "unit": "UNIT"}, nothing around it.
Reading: {"value": 1.4, "unit": "bar"}
